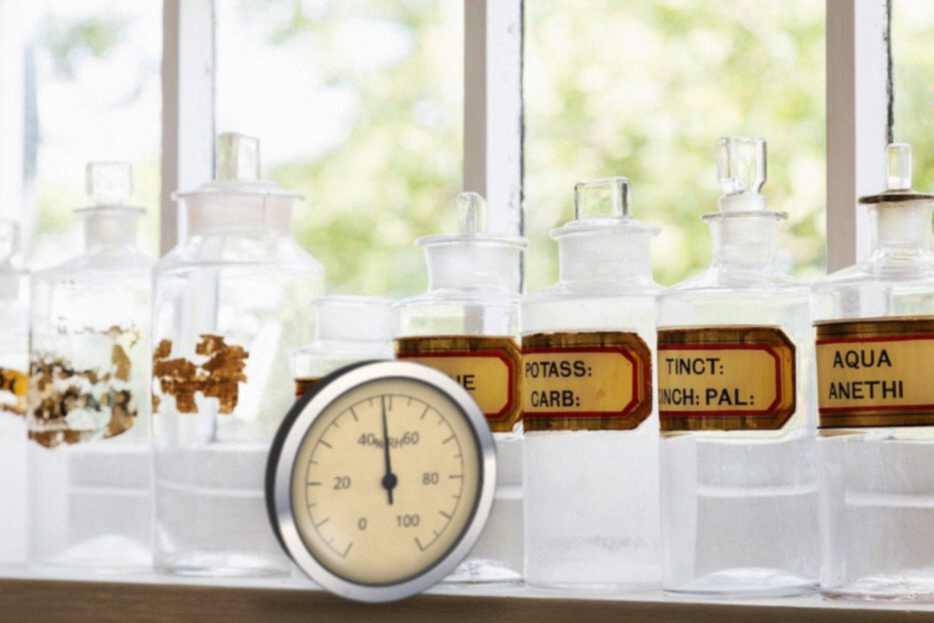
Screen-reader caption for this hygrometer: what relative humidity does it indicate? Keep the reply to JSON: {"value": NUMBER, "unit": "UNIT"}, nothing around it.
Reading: {"value": 47.5, "unit": "%"}
